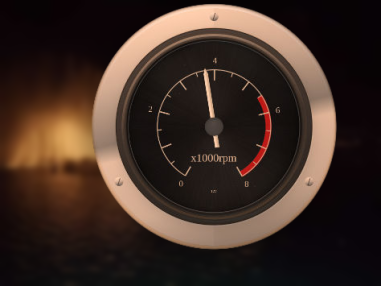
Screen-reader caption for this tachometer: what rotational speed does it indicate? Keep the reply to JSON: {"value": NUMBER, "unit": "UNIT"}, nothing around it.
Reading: {"value": 3750, "unit": "rpm"}
